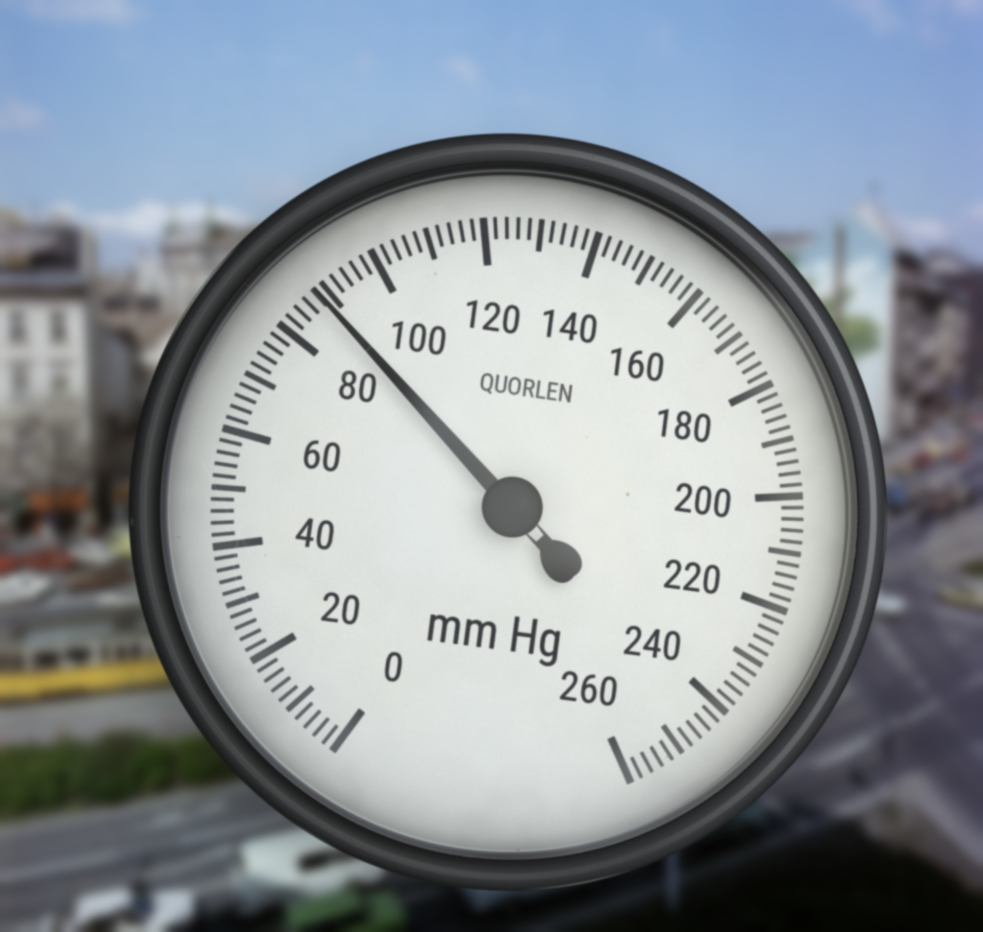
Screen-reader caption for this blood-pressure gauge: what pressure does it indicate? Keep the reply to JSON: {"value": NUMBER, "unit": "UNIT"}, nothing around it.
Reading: {"value": 88, "unit": "mmHg"}
